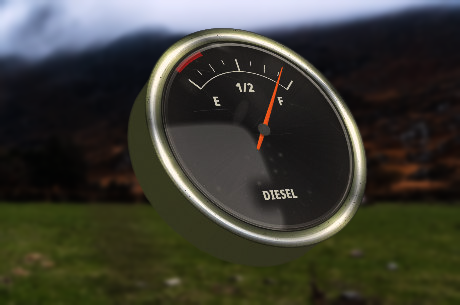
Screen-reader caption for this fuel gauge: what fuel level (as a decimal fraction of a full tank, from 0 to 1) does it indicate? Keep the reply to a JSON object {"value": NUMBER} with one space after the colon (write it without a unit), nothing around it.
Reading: {"value": 0.875}
